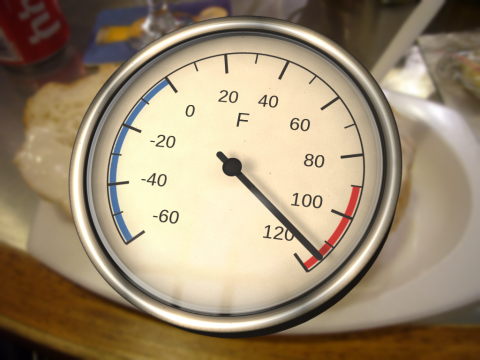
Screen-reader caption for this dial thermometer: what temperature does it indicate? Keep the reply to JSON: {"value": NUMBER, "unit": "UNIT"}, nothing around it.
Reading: {"value": 115, "unit": "°F"}
